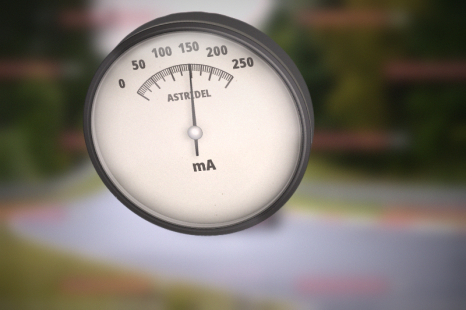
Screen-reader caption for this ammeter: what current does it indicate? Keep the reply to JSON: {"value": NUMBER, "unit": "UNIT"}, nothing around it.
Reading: {"value": 150, "unit": "mA"}
